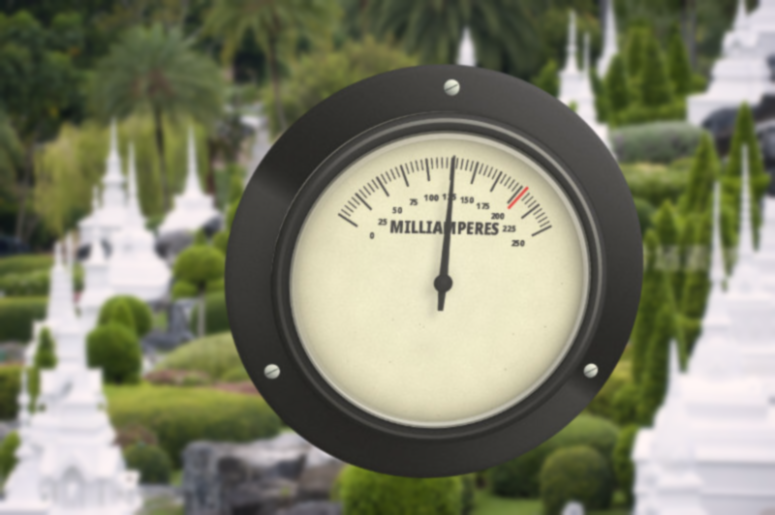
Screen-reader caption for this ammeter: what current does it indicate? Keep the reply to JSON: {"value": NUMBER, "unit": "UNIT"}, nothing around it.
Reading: {"value": 125, "unit": "mA"}
